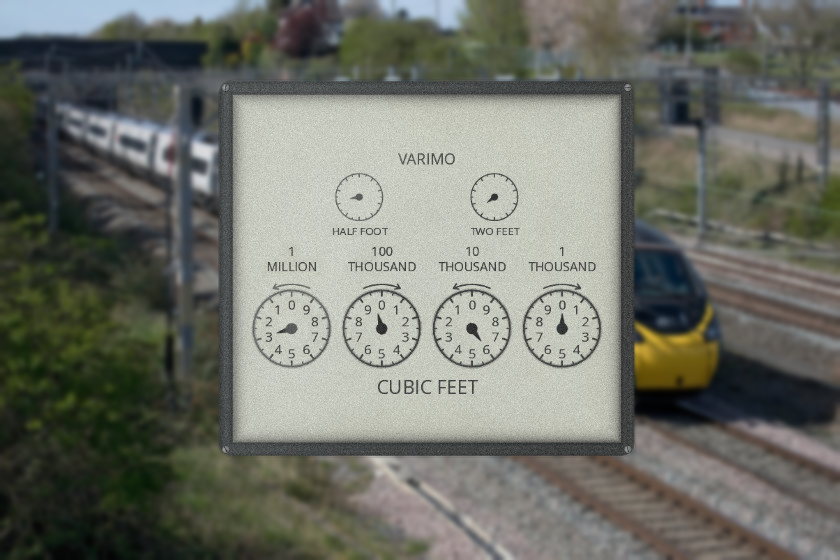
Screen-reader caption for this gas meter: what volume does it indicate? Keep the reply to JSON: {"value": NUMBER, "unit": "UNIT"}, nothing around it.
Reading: {"value": 296000, "unit": "ft³"}
